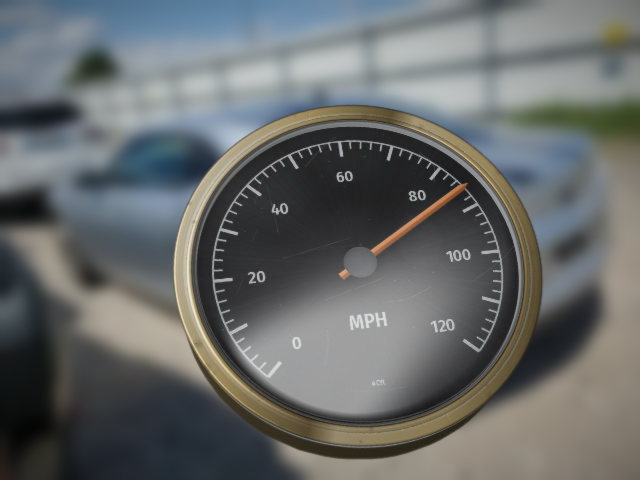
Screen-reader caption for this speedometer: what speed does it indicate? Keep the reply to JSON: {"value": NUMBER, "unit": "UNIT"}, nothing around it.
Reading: {"value": 86, "unit": "mph"}
